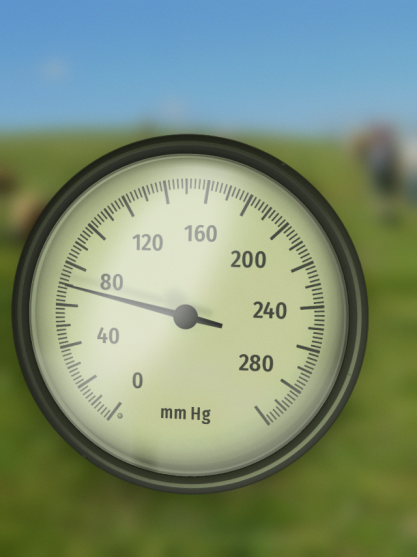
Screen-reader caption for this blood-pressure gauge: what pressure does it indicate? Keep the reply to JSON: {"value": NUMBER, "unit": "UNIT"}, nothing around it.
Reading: {"value": 70, "unit": "mmHg"}
